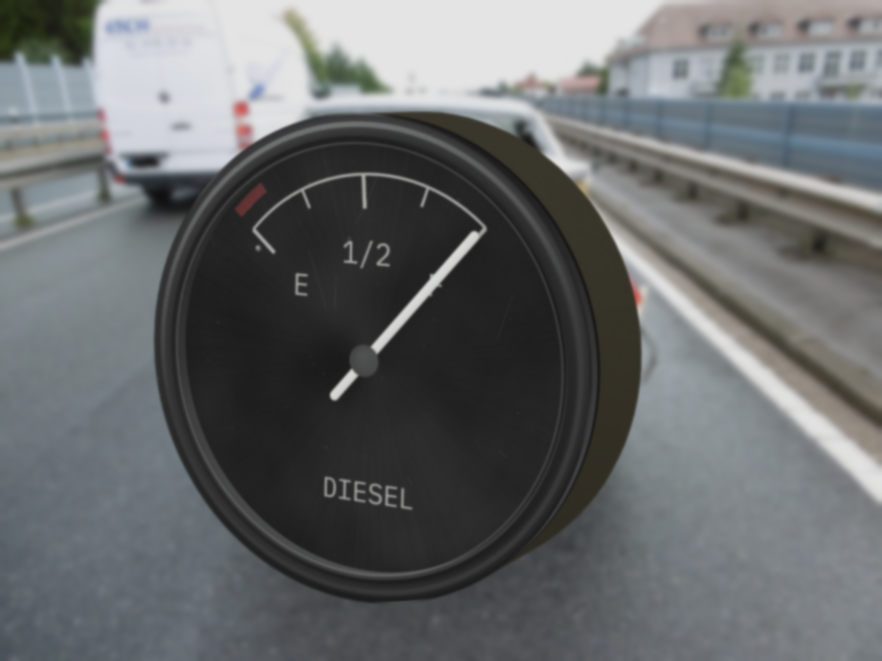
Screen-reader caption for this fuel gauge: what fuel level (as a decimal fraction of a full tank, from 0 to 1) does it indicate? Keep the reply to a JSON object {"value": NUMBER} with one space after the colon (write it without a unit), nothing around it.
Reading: {"value": 1}
